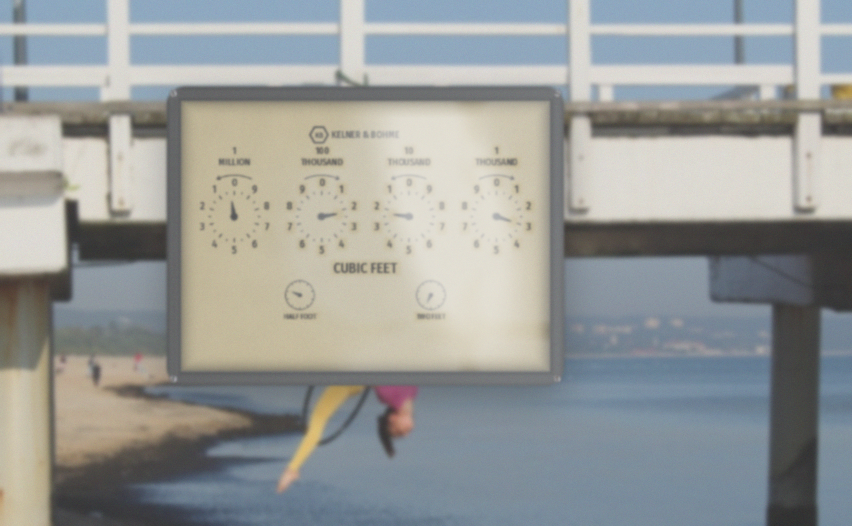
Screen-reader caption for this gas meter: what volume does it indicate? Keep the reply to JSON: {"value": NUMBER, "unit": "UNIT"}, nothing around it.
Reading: {"value": 22300, "unit": "ft³"}
